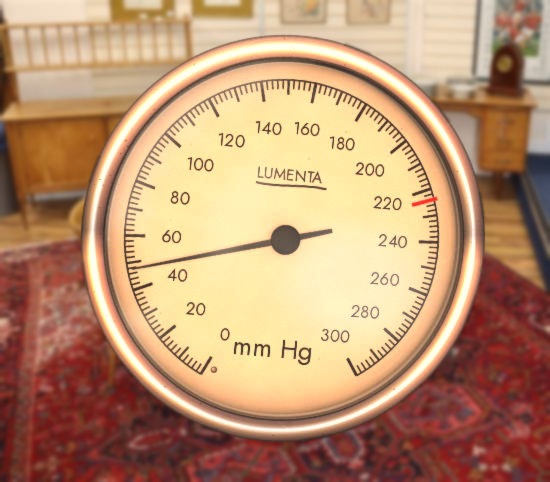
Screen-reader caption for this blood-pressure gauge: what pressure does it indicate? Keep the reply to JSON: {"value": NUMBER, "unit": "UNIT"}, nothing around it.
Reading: {"value": 48, "unit": "mmHg"}
